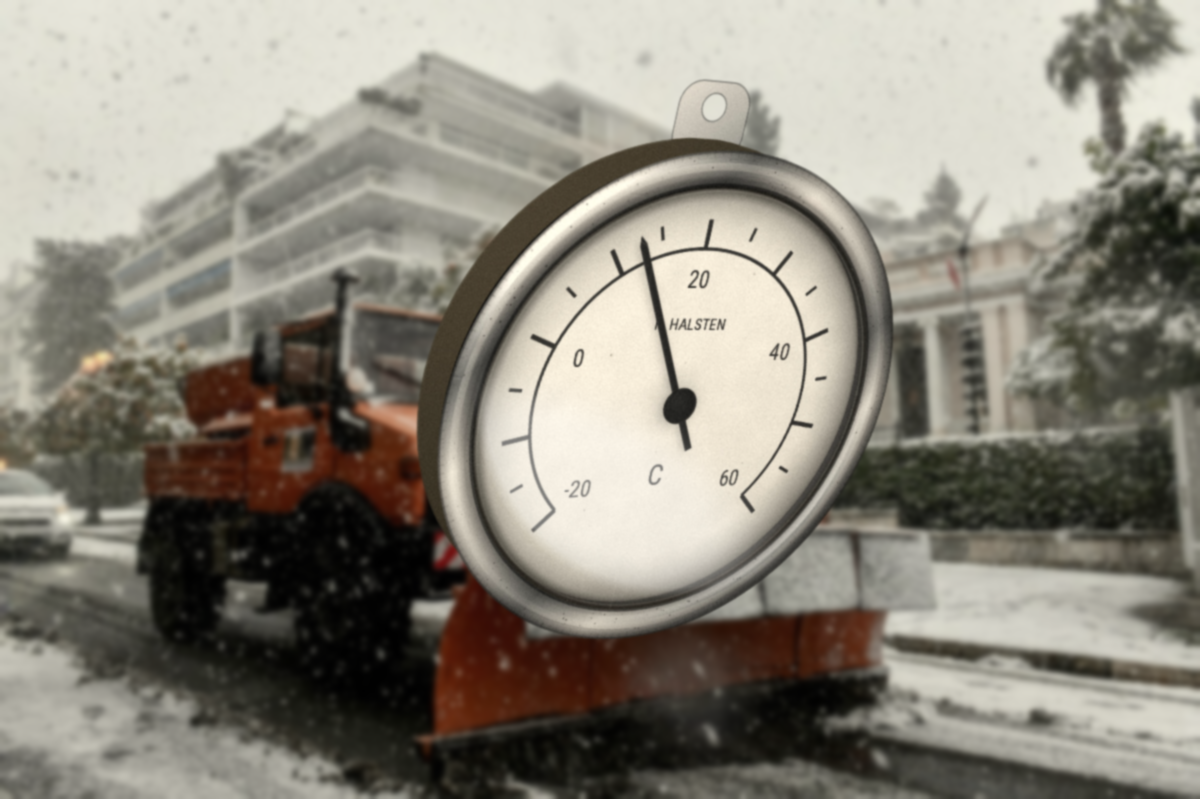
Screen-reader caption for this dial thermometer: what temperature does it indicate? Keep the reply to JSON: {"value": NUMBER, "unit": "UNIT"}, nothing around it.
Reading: {"value": 12.5, "unit": "°C"}
